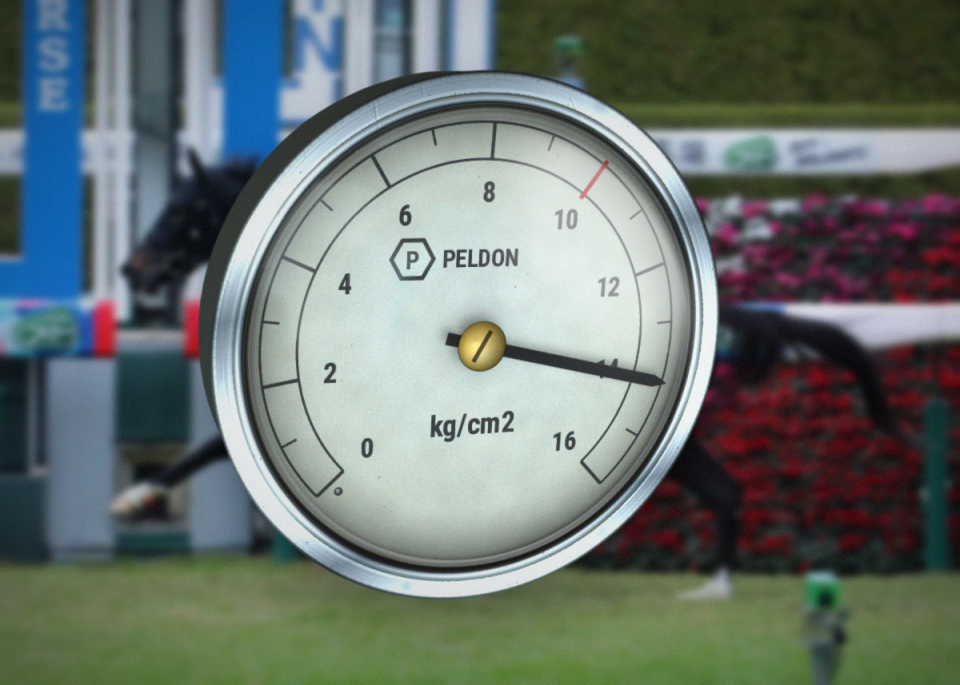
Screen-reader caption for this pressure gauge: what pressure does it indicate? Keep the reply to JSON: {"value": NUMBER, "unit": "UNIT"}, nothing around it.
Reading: {"value": 14, "unit": "kg/cm²"}
